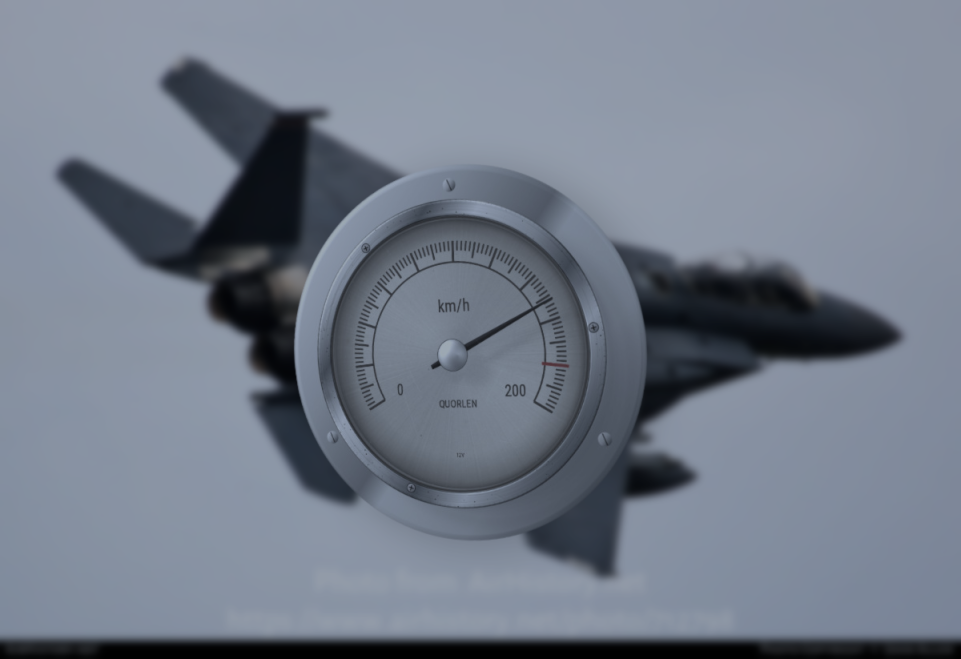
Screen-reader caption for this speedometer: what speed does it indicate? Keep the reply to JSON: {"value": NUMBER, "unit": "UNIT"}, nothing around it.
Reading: {"value": 152, "unit": "km/h"}
